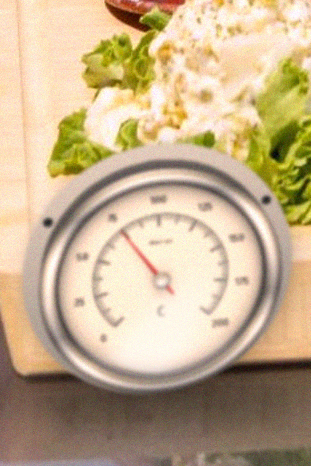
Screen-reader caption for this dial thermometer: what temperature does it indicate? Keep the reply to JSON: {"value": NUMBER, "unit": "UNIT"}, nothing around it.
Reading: {"value": 75, "unit": "°C"}
